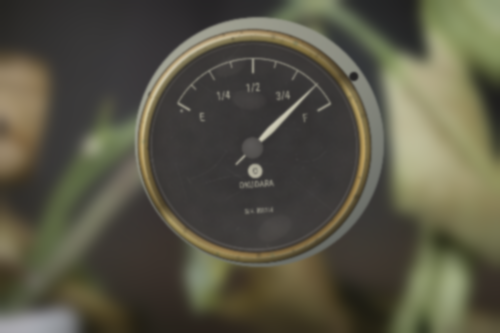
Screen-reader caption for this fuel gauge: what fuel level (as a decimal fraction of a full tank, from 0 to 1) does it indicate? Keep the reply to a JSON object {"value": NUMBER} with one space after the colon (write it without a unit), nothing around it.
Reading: {"value": 0.875}
